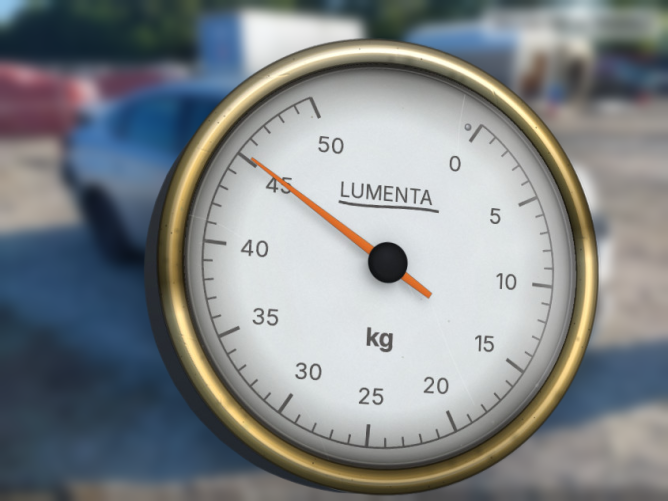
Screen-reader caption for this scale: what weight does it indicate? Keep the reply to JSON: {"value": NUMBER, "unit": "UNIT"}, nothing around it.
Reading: {"value": 45, "unit": "kg"}
